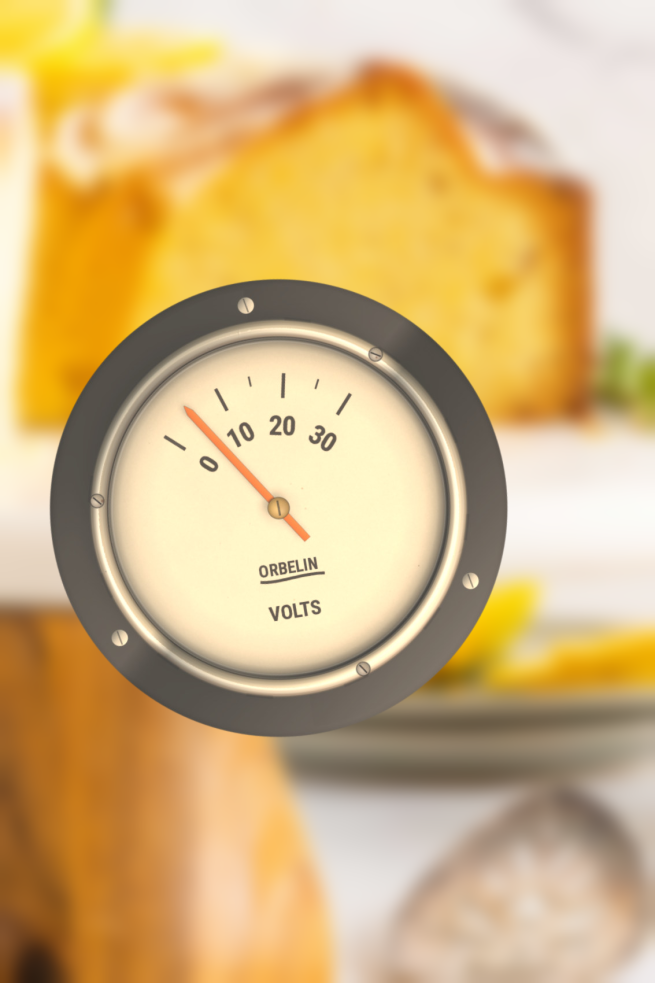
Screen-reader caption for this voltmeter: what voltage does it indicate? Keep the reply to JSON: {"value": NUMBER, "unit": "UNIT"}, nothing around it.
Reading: {"value": 5, "unit": "V"}
